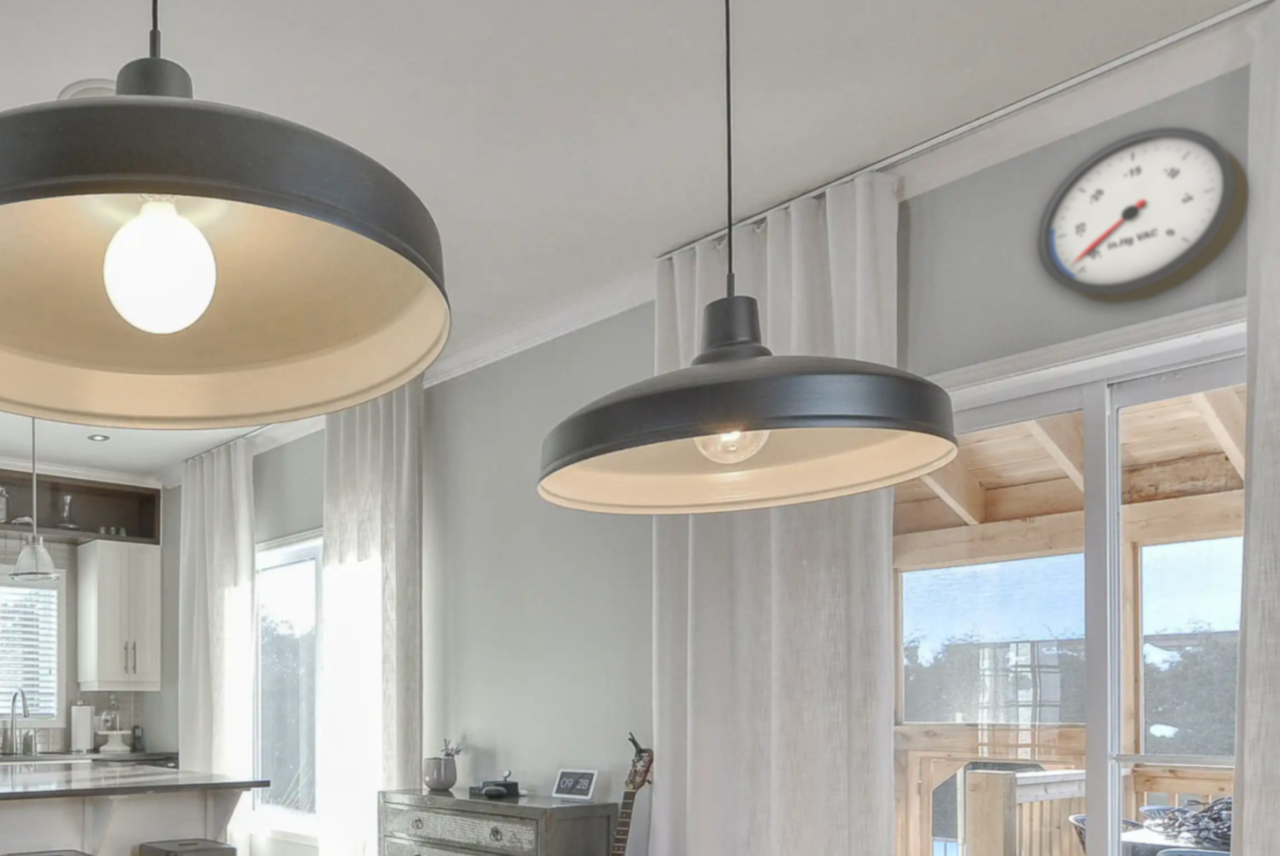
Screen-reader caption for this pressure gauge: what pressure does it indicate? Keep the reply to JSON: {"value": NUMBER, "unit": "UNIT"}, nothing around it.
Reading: {"value": -29, "unit": "inHg"}
